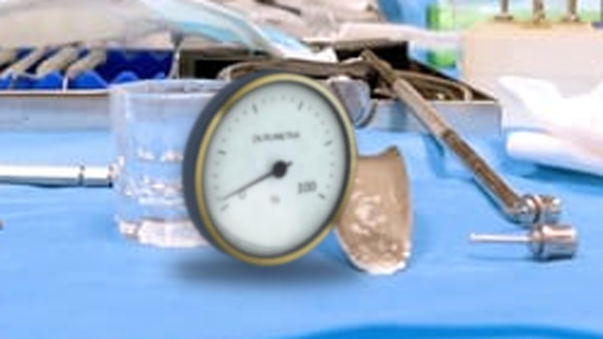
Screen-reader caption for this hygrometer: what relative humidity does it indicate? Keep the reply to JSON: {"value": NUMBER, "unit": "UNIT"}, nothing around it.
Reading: {"value": 4, "unit": "%"}
